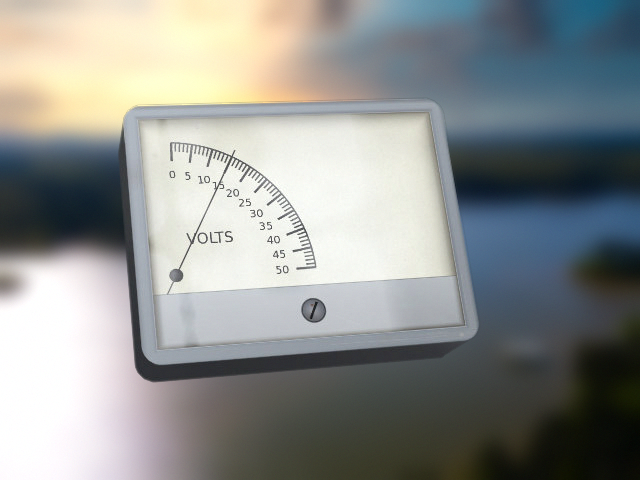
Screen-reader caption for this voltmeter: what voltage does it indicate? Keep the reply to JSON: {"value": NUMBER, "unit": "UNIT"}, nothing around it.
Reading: {"value": 15, "unit": "V"}
